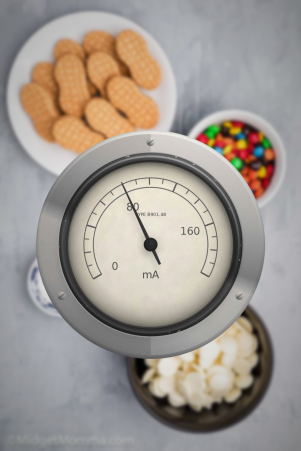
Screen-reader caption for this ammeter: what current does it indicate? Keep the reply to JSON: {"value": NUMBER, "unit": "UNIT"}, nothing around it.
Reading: {"value": 80, "unit": "mA"}
